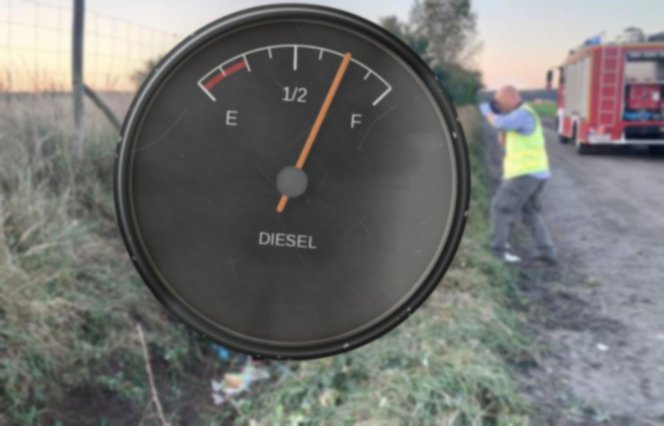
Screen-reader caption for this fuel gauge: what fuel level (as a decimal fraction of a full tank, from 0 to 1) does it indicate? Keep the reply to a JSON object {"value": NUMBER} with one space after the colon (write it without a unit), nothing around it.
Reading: {"value": 0.75}
